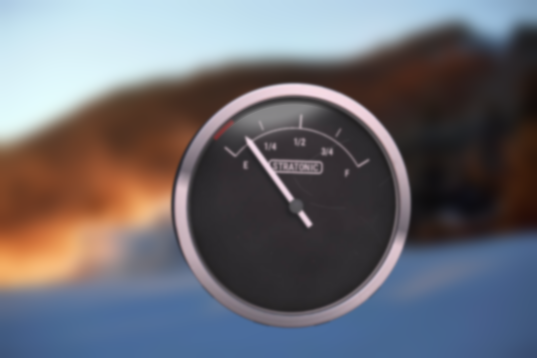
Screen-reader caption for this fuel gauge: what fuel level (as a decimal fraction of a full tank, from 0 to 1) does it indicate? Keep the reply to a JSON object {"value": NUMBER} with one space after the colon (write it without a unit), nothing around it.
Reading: {"value": 0.125}
